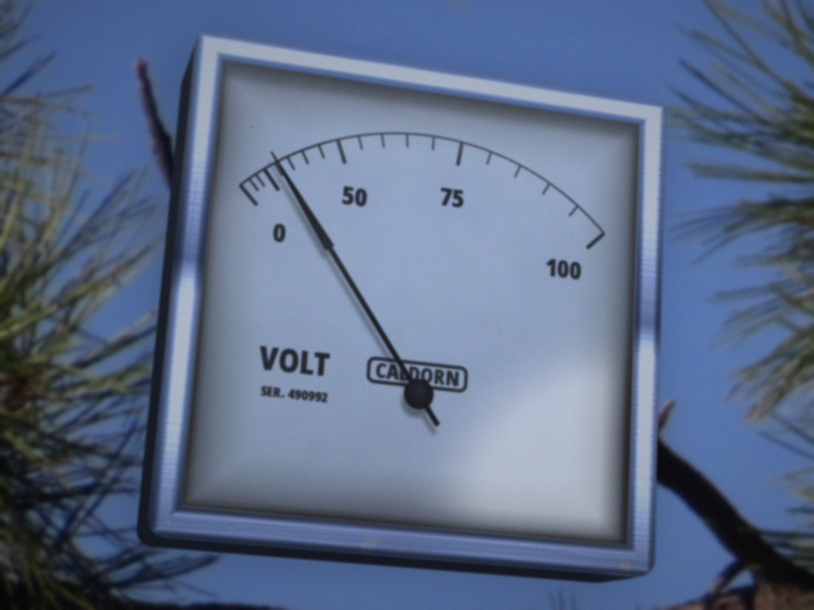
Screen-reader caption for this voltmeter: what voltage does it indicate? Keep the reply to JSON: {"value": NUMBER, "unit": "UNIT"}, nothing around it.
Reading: {"value": 30, "unit": "V"}
